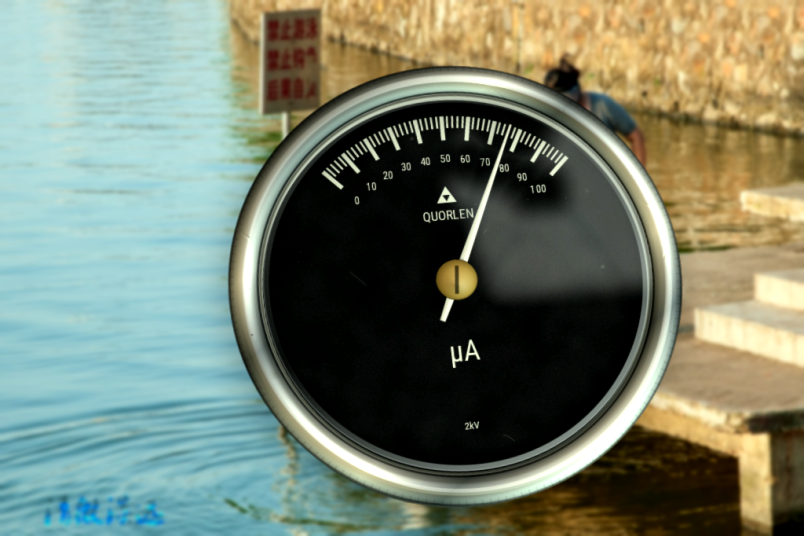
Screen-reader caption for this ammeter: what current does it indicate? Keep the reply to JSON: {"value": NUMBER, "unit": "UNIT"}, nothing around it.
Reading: {"value": 76, "unit": "µA"}
